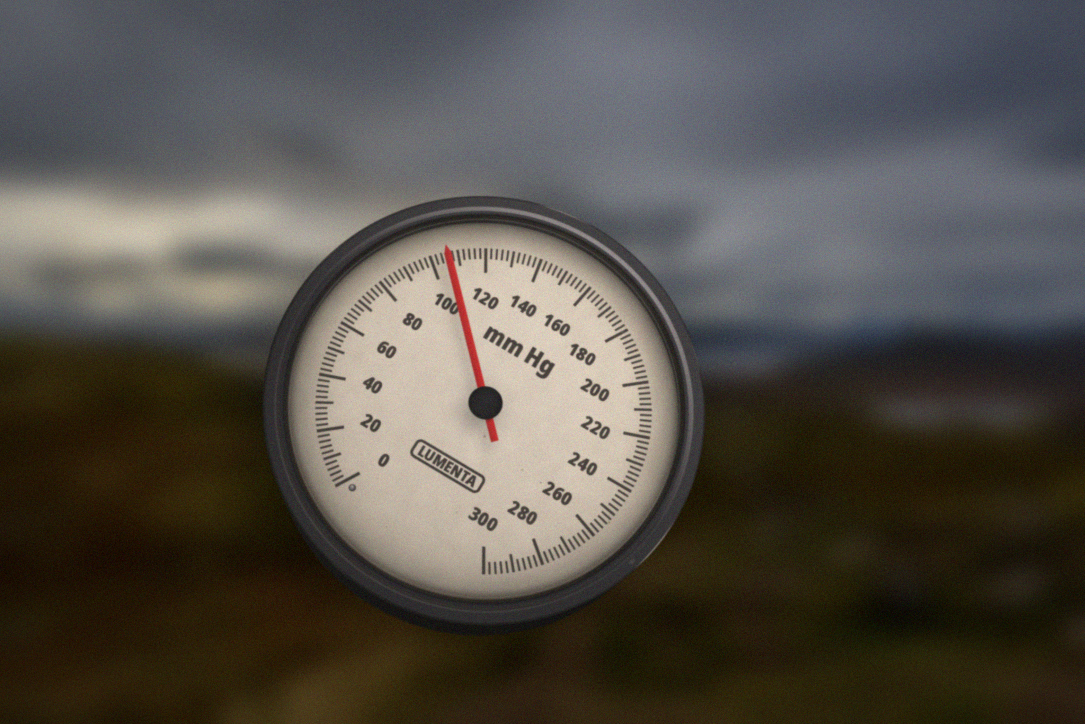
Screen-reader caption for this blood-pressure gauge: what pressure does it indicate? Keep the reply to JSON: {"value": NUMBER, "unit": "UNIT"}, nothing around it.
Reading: {"value": 106, "unit": "mmHg"}
